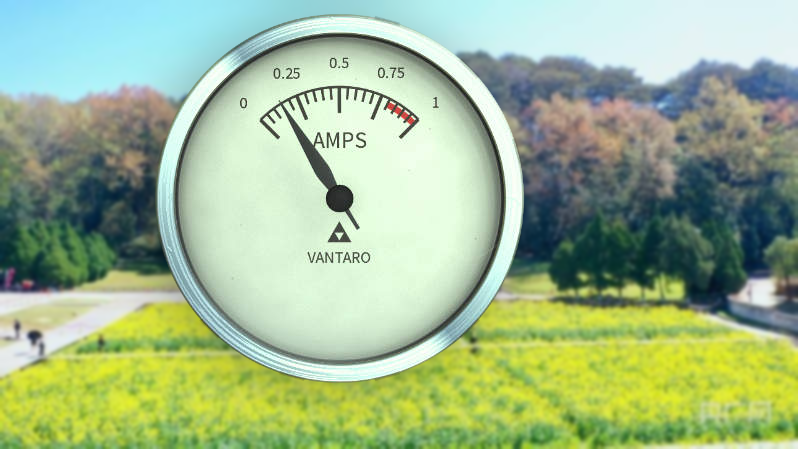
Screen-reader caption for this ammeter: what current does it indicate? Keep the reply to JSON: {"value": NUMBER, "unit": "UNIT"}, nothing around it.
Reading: {"value": 0.15, "unit": "A"}
